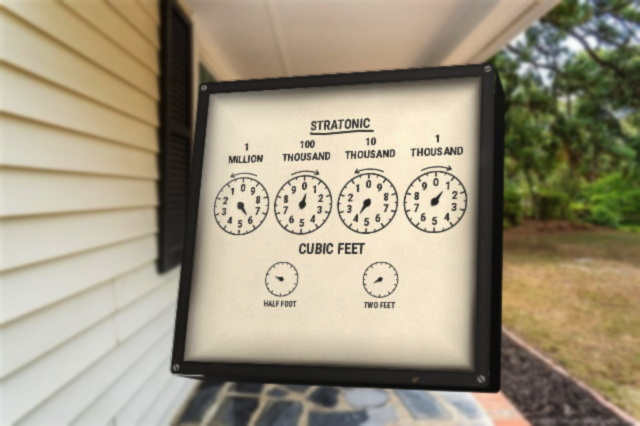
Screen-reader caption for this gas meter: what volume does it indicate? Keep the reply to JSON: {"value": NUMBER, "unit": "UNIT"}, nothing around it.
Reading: {"value": 604100, "unit": "ft³"}
